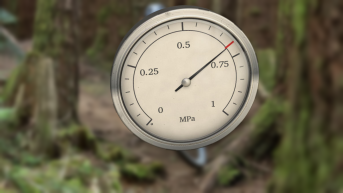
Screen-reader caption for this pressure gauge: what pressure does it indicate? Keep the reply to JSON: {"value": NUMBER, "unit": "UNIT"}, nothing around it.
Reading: {"value": 0.7, "unit": "MPa"}
